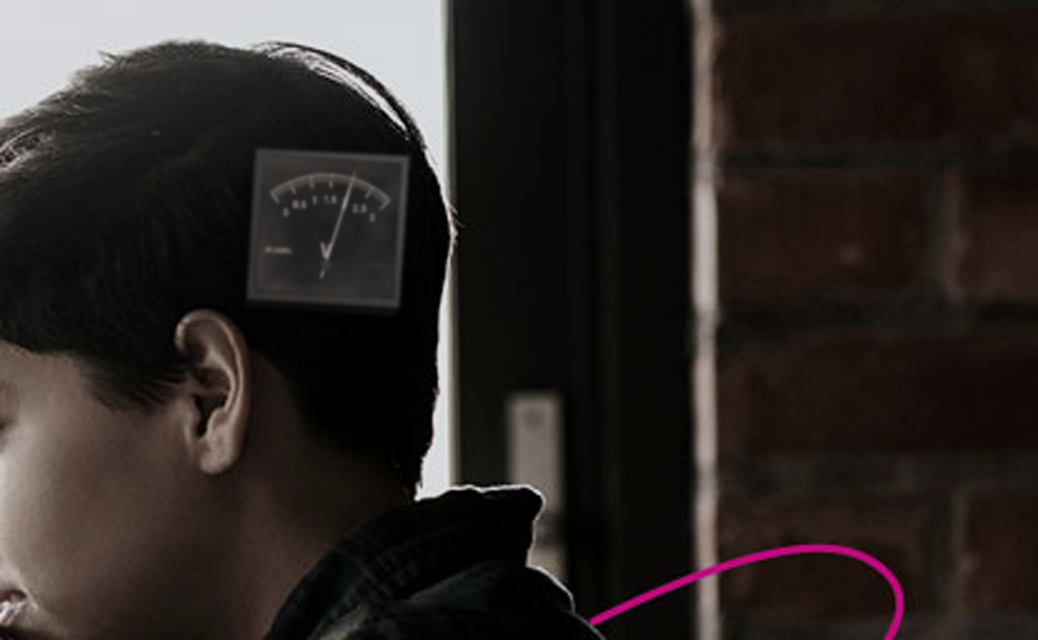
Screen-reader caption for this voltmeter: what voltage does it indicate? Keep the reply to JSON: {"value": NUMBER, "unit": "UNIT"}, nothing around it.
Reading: {"value": 2, "unit": "V"}
